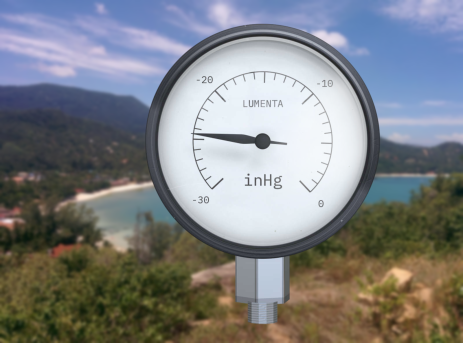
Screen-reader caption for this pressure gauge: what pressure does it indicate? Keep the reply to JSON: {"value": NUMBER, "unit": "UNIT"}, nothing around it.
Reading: {"value": -24.5, "unit": "inHg"}
